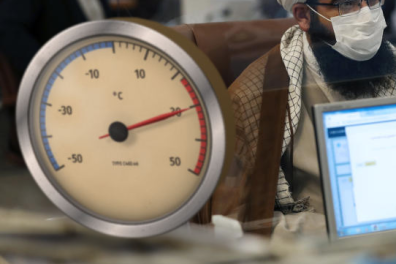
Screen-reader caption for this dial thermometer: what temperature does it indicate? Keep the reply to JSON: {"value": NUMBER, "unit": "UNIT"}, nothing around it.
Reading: {"value": 30, "unit": "°C"}
